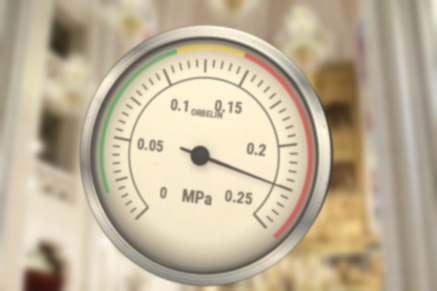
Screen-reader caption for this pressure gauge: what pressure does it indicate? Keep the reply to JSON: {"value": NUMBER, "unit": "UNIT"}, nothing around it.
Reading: {"value": 0.225, "unit": "MPa"}
